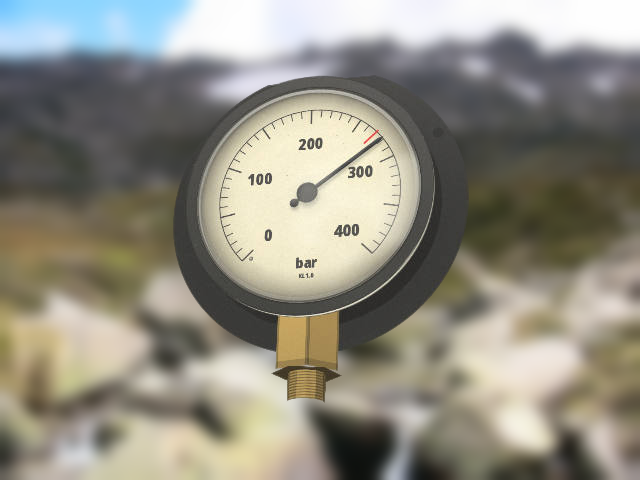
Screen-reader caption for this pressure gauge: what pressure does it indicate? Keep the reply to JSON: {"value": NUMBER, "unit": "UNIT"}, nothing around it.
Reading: {"value": 280, "unit": "bar"}
